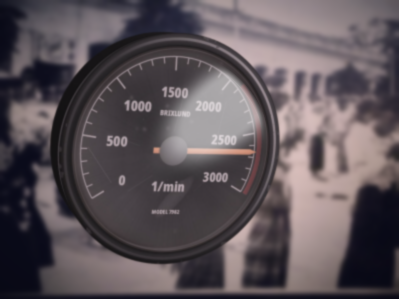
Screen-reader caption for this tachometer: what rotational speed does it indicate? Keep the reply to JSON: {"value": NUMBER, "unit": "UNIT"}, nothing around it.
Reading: {"value": 2650, "unit": "rpm"}
